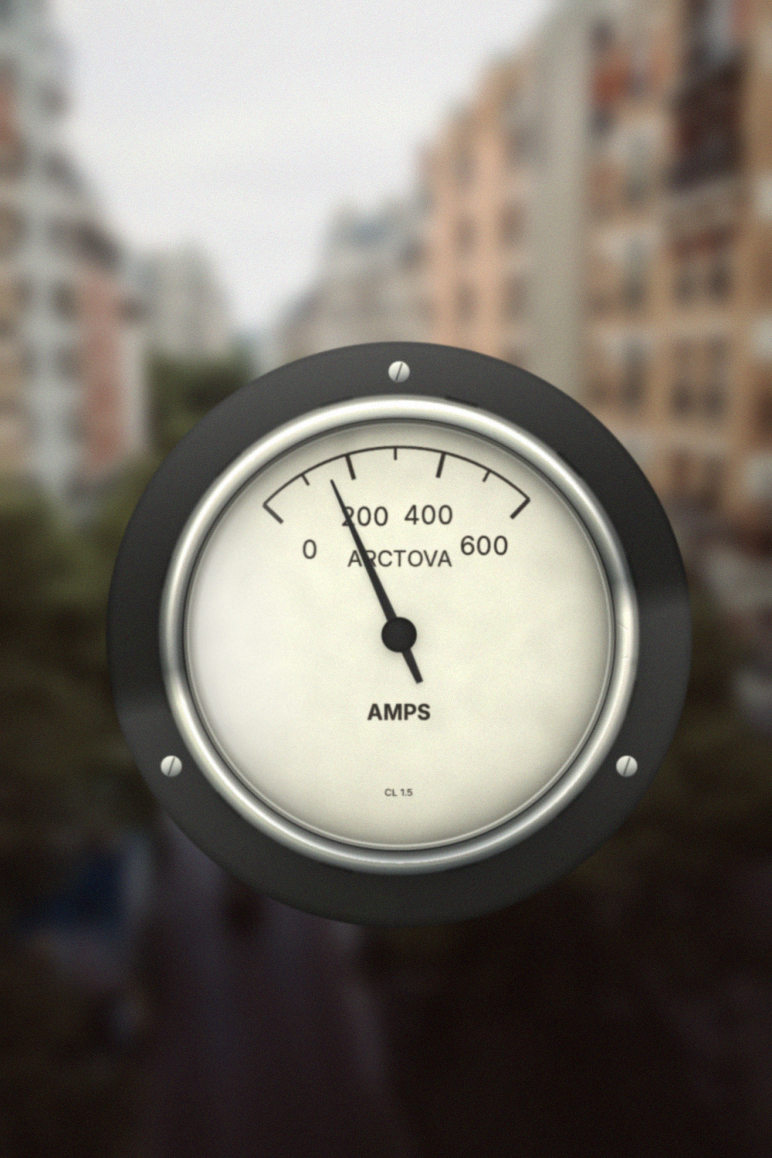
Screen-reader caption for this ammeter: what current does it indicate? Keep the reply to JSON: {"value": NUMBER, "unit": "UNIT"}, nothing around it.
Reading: {"value": 150, "unit": "A"}
